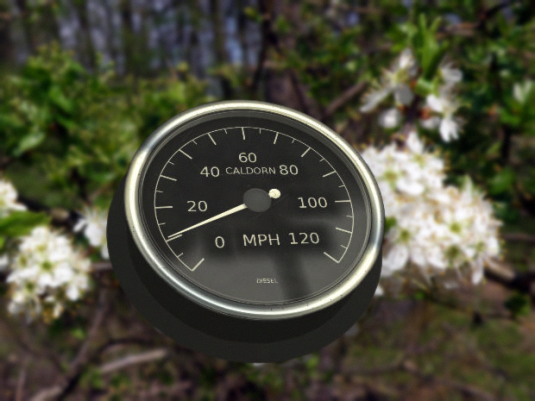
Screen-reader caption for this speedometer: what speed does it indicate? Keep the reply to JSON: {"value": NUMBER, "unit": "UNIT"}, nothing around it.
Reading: {"value": 10, "unit": "mph"}
